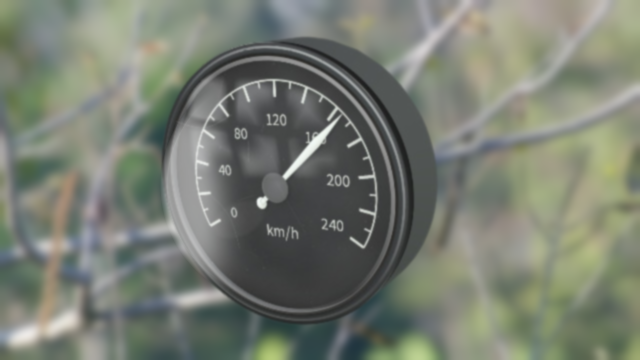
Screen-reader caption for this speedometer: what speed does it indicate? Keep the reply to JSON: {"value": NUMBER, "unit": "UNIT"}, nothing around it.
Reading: {"value": 165, "unit": "km/h"}
